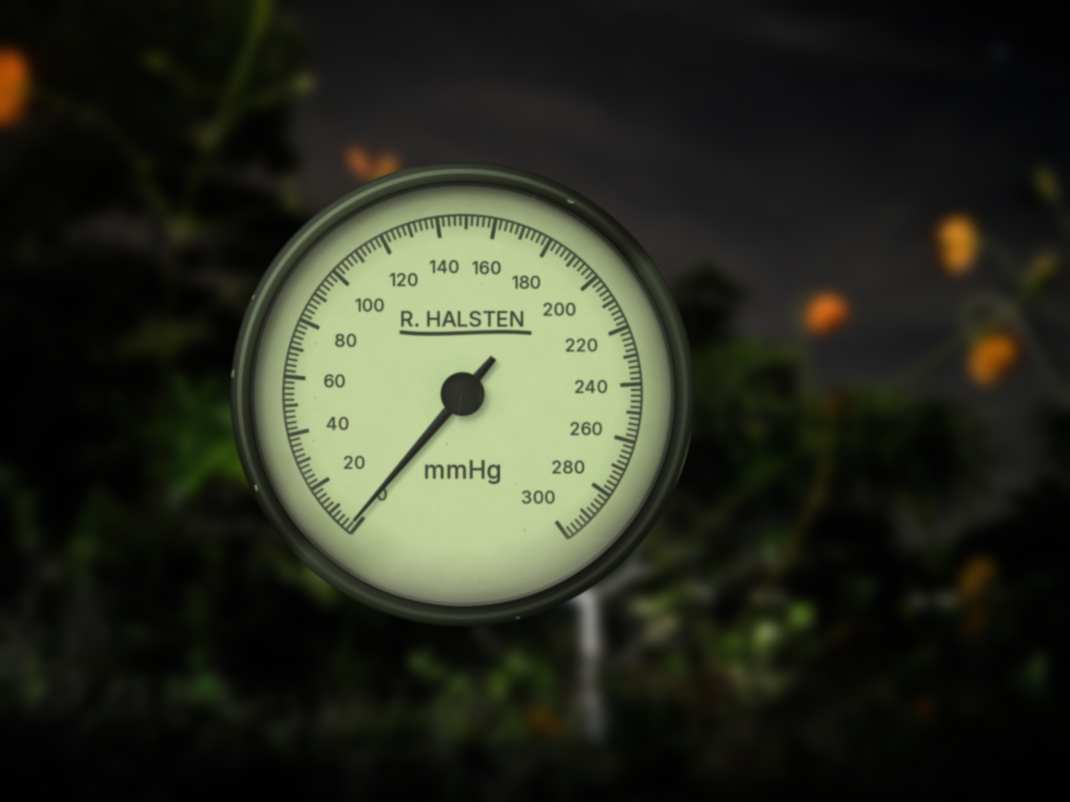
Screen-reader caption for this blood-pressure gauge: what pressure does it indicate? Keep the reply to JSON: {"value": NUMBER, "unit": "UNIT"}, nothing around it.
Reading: {"value": 2, "unit": "mmHg"}
